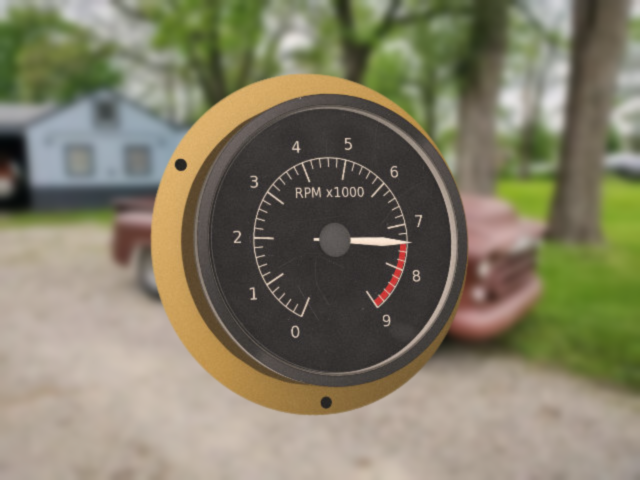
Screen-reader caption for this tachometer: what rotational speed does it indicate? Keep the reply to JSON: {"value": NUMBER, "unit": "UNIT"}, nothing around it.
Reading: {"value": 7400, "unit": "rpm"}
